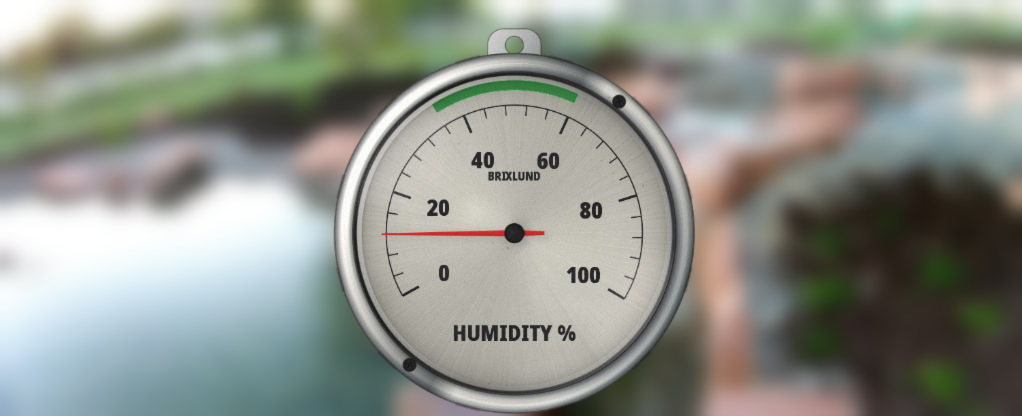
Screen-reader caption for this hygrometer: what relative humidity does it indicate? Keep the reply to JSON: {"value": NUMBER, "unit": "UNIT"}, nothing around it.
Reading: {"value": 12, "unit": "%"}
